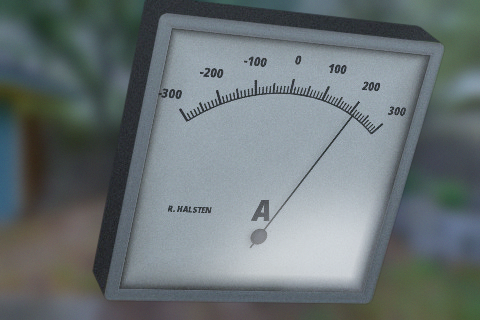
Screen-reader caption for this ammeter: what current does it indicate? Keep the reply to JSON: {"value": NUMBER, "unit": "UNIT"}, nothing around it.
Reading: {"value": 200, "unit": "A"}
